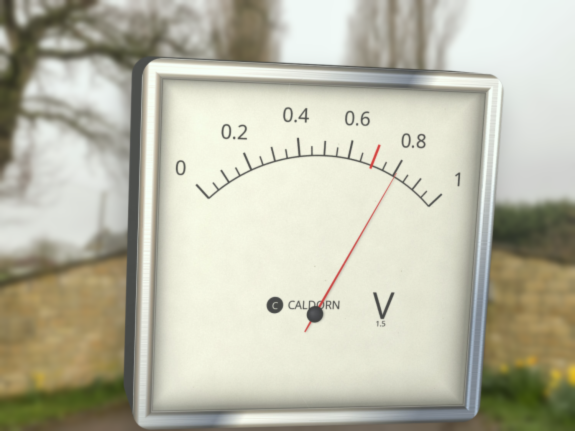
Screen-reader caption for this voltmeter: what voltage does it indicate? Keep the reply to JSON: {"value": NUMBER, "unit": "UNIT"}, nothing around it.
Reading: {"value": 0.8, "unit": "V"}
